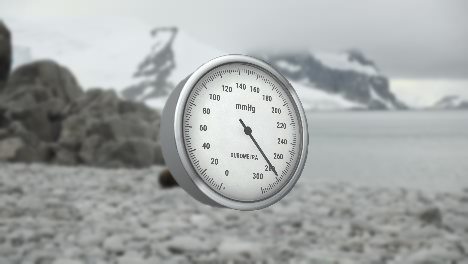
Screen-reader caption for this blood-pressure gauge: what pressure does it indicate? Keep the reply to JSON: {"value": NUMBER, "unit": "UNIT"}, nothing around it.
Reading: {"value": 280, "unit": "mmHg"}
